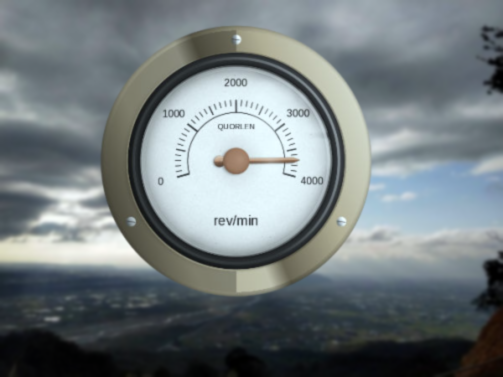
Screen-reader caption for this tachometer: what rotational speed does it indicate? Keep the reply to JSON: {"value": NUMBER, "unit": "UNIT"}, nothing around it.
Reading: {"value": 3700, "unit": "rpm"}
